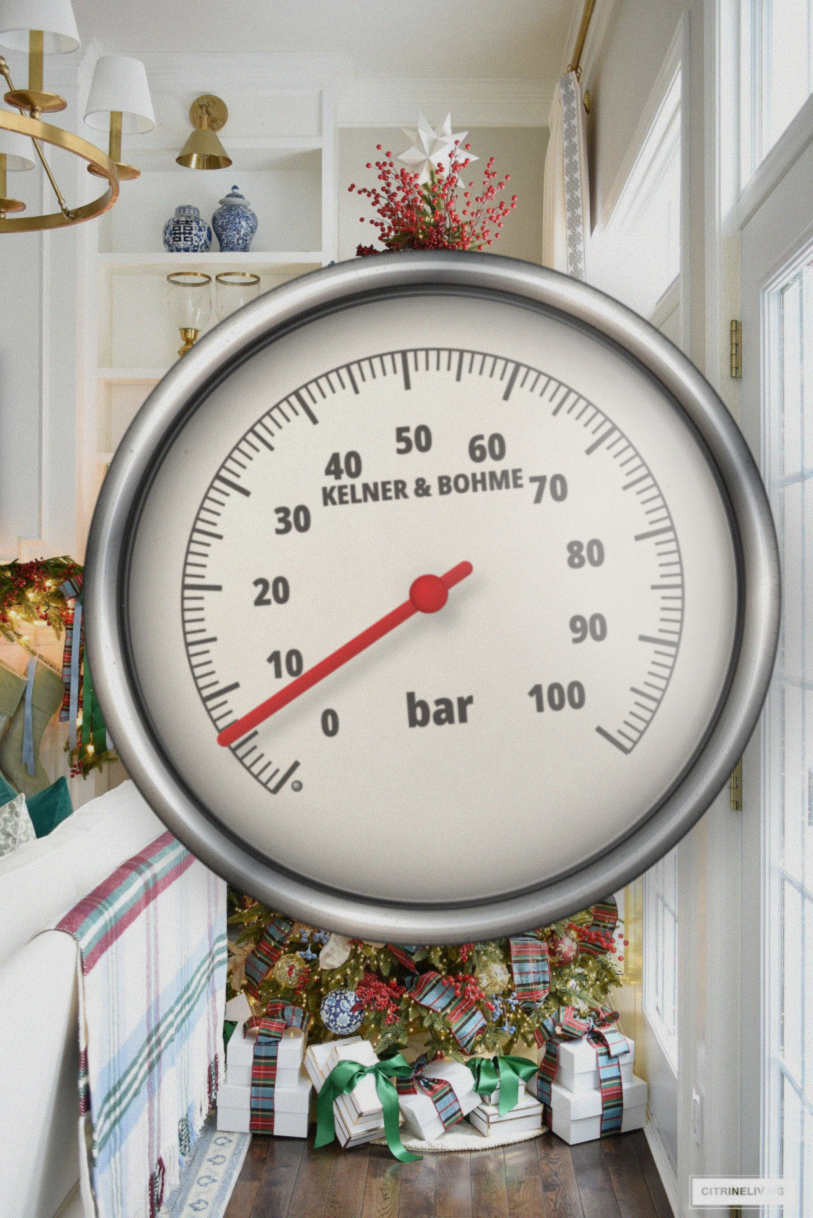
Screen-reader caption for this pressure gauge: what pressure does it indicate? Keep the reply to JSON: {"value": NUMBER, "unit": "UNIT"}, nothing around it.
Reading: {"value": 6, "unit": "bar"}
